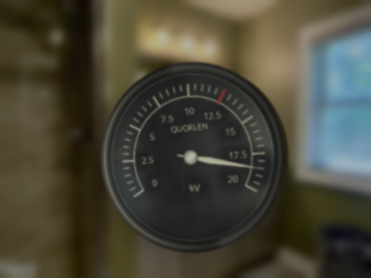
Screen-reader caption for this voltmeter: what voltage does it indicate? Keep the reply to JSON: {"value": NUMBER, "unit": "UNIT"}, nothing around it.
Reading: {"value": 18.5, "unit": "kV"}
